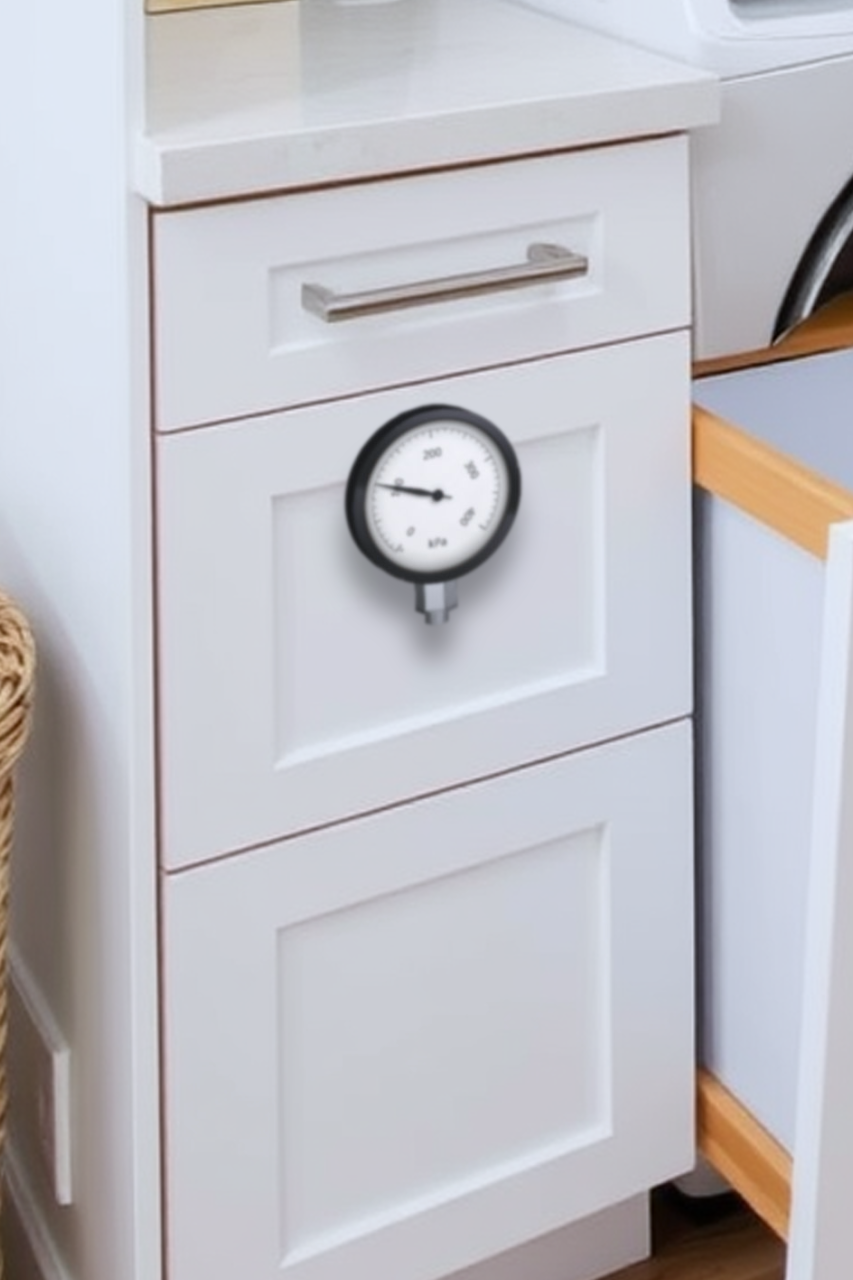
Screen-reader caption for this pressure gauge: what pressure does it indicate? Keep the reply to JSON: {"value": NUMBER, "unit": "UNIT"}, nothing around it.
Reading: {"value": 100, "unit": "kPa"}
